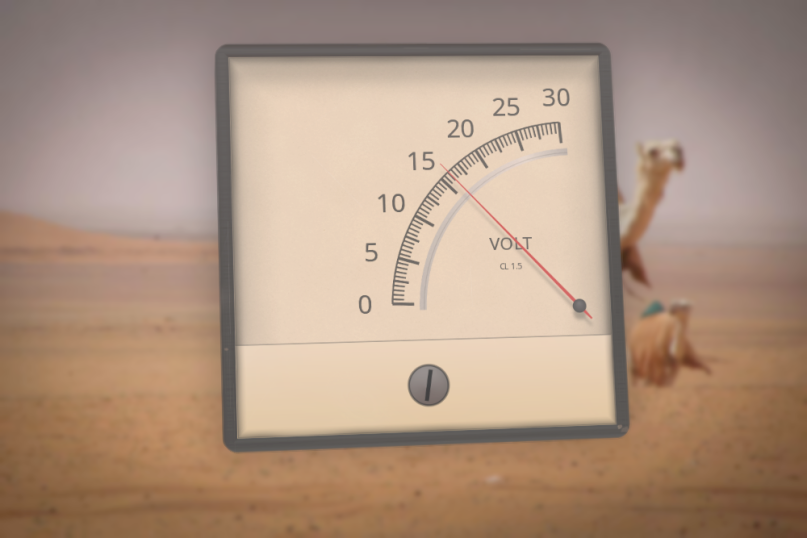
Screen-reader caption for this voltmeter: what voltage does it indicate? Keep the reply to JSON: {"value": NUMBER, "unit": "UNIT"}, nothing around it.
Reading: {"value": 16, "unit": "V"}
